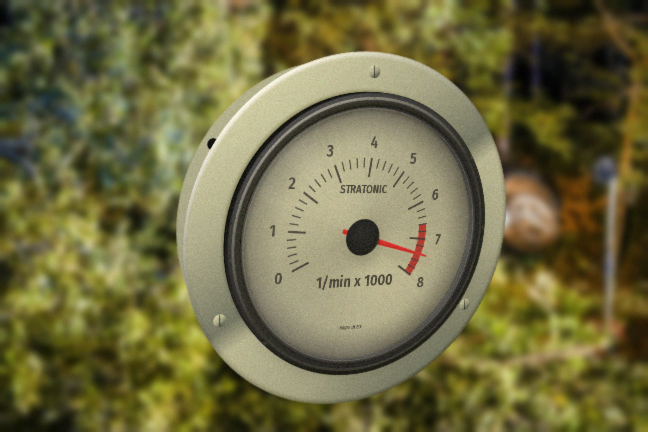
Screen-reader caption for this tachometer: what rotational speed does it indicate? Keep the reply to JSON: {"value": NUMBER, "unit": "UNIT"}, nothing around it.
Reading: {"value": 7400, "unit": "rpm"}
